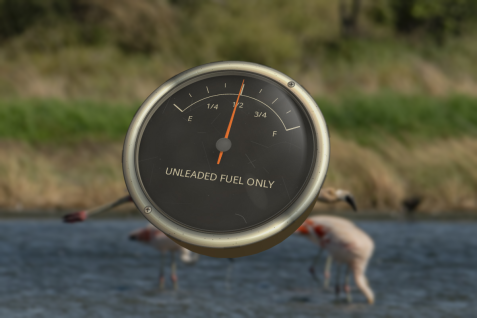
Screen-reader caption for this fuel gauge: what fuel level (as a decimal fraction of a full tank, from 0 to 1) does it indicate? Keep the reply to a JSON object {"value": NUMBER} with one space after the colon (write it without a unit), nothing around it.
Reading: {"value": 0.5}
